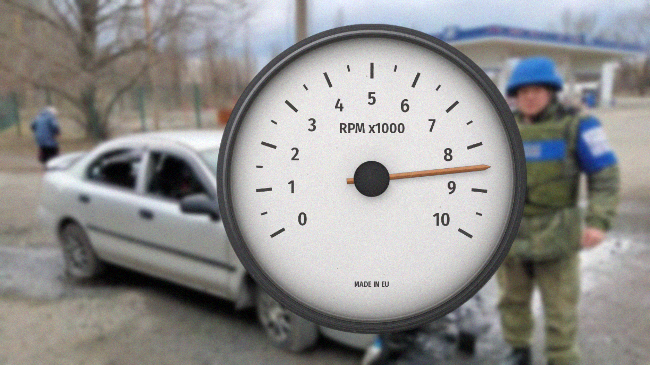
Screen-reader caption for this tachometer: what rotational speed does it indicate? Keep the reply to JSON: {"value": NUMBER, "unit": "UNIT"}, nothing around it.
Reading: {"value": 8500, "unit": "rpm"}
